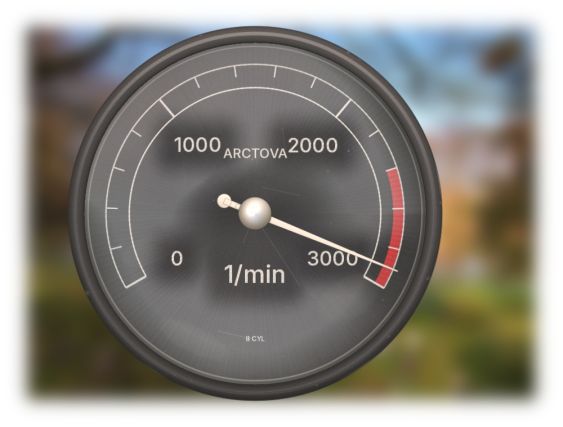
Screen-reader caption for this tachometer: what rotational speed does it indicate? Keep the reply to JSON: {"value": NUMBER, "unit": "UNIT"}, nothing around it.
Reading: {"value": 2900, "unit": "rpm"}
